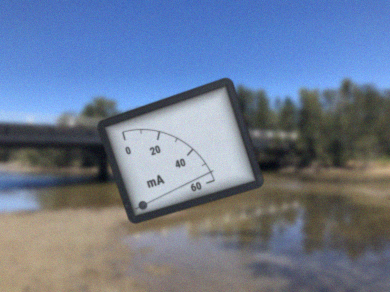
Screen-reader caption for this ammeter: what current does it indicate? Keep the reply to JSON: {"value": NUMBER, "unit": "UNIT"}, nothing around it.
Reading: {"value": 55, "unit": "mA"}
